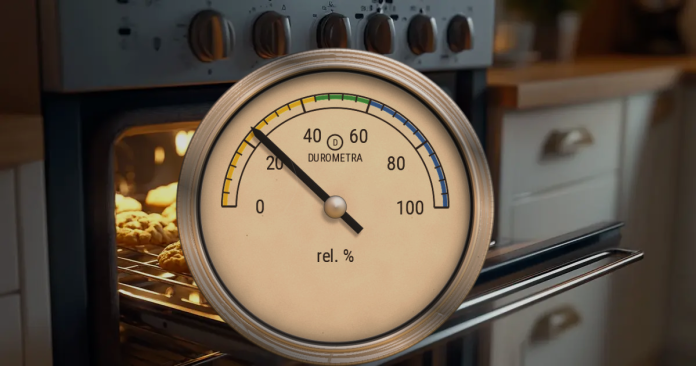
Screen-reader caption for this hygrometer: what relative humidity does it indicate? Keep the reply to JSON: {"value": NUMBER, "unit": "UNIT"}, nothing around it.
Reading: {"value": 24, "unit": "%"}
